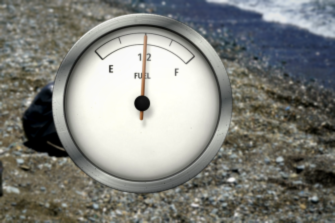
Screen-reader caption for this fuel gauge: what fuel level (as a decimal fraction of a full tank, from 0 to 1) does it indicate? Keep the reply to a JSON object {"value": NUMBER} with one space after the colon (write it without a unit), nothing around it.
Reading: {"value": 0.5}
